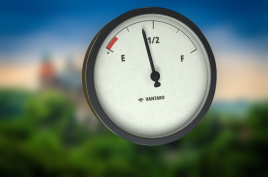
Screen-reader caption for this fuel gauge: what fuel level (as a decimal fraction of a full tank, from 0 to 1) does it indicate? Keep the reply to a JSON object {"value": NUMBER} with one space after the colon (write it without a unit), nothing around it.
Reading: {"value": 0.375}
